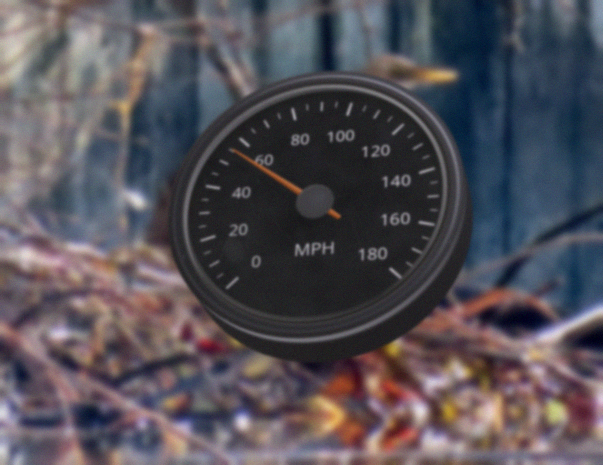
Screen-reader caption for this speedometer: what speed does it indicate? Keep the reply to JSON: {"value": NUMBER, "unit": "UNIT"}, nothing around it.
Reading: {"value": 55, "unit": "mph"}
